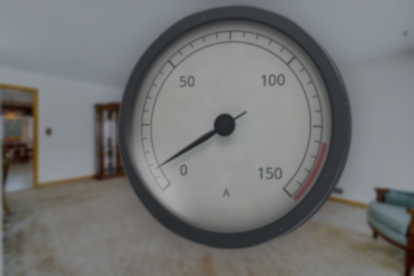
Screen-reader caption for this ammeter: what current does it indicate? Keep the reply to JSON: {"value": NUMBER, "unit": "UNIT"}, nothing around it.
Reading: {"value": 7.5, "unit": "A"}
